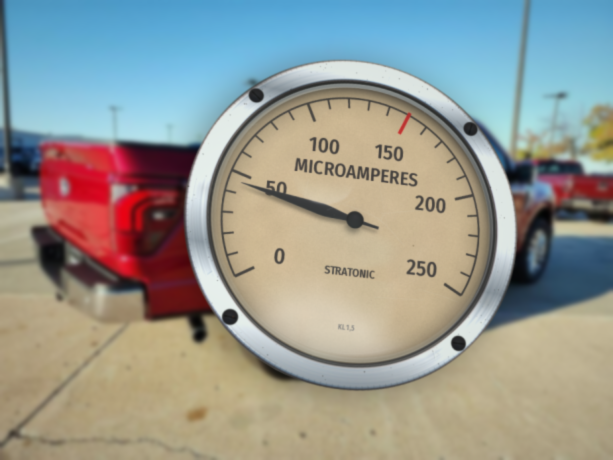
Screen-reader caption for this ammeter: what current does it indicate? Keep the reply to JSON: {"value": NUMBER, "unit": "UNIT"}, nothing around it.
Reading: {"value": 45, "unit": "µA"}
